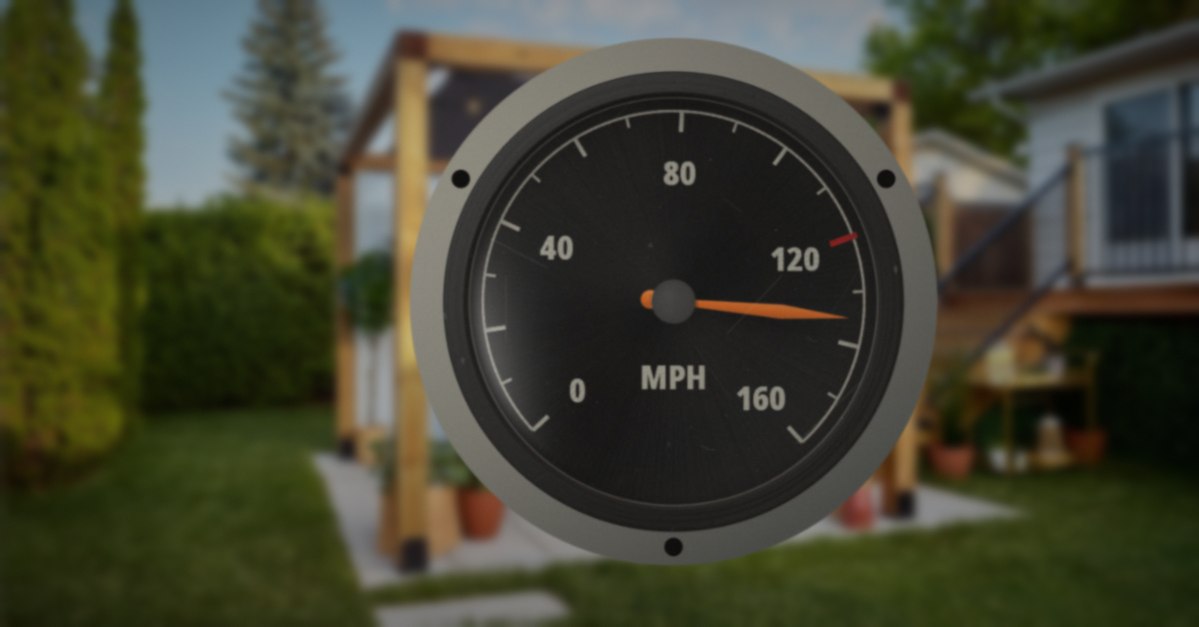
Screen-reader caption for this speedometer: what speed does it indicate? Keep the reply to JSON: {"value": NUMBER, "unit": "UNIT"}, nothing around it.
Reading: {"value": 135, "unit": "mph"}
